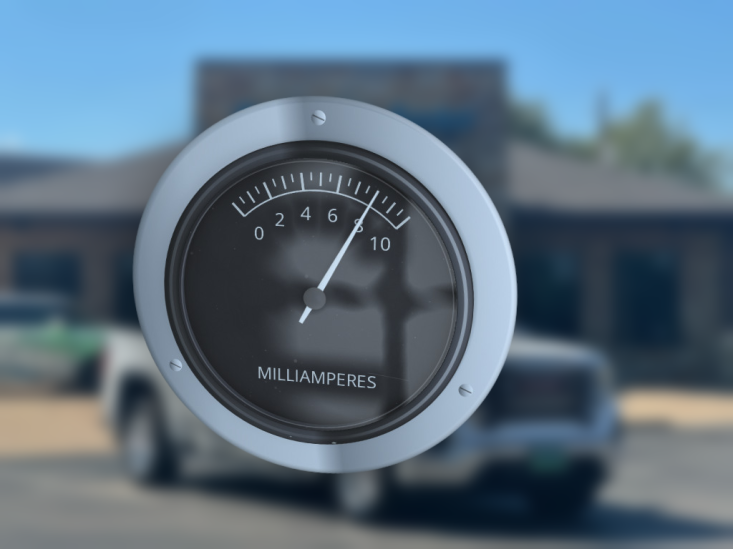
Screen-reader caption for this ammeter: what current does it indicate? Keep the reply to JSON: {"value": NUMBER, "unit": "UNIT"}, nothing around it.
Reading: {"value": 8, "unit": "mA"}
